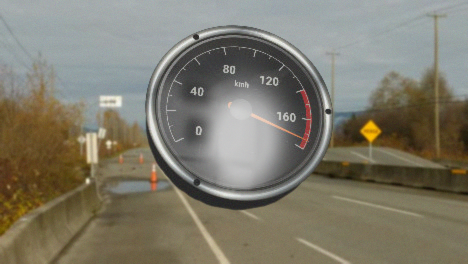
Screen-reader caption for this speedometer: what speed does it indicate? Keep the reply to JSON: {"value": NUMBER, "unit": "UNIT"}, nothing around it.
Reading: {"value": 175, "unit": "km/h"}
